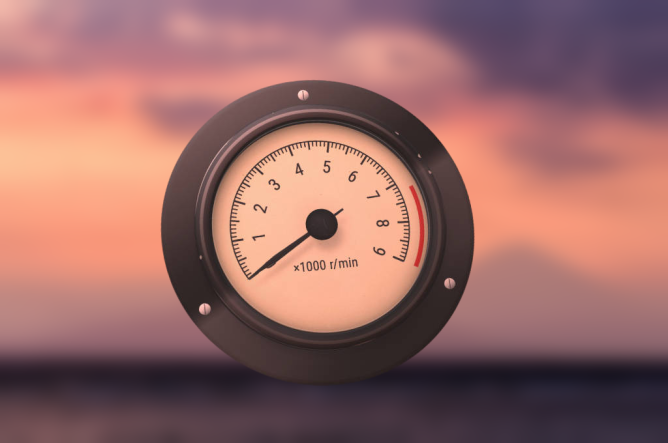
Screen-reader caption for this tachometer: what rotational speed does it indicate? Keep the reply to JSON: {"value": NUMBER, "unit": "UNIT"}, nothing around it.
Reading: {"value": 0, "unit": "rpm"}
